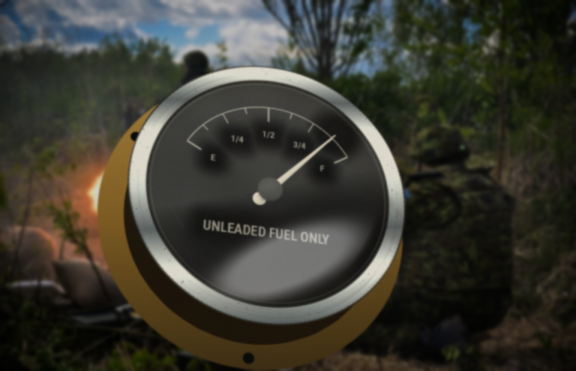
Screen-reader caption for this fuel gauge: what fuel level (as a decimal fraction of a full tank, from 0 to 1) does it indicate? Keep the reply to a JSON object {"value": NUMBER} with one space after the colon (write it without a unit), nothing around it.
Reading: {"value": 0.875}
